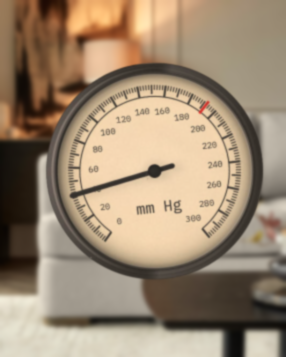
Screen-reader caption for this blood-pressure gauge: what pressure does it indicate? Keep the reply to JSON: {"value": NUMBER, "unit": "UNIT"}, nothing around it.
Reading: {"value": 40, "unit": "mmHg"}
